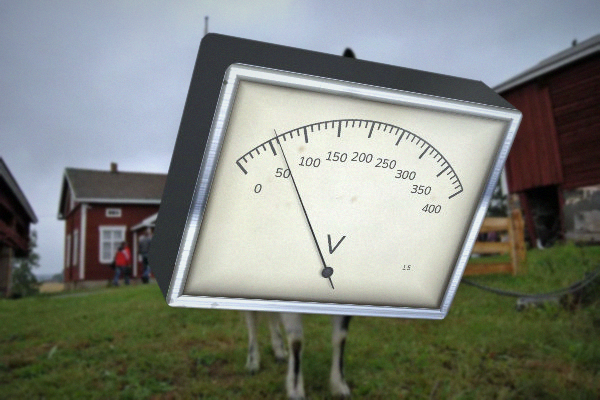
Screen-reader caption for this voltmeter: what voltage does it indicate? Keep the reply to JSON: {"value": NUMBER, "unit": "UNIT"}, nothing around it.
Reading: {"value": 60, "unit": "V"}
